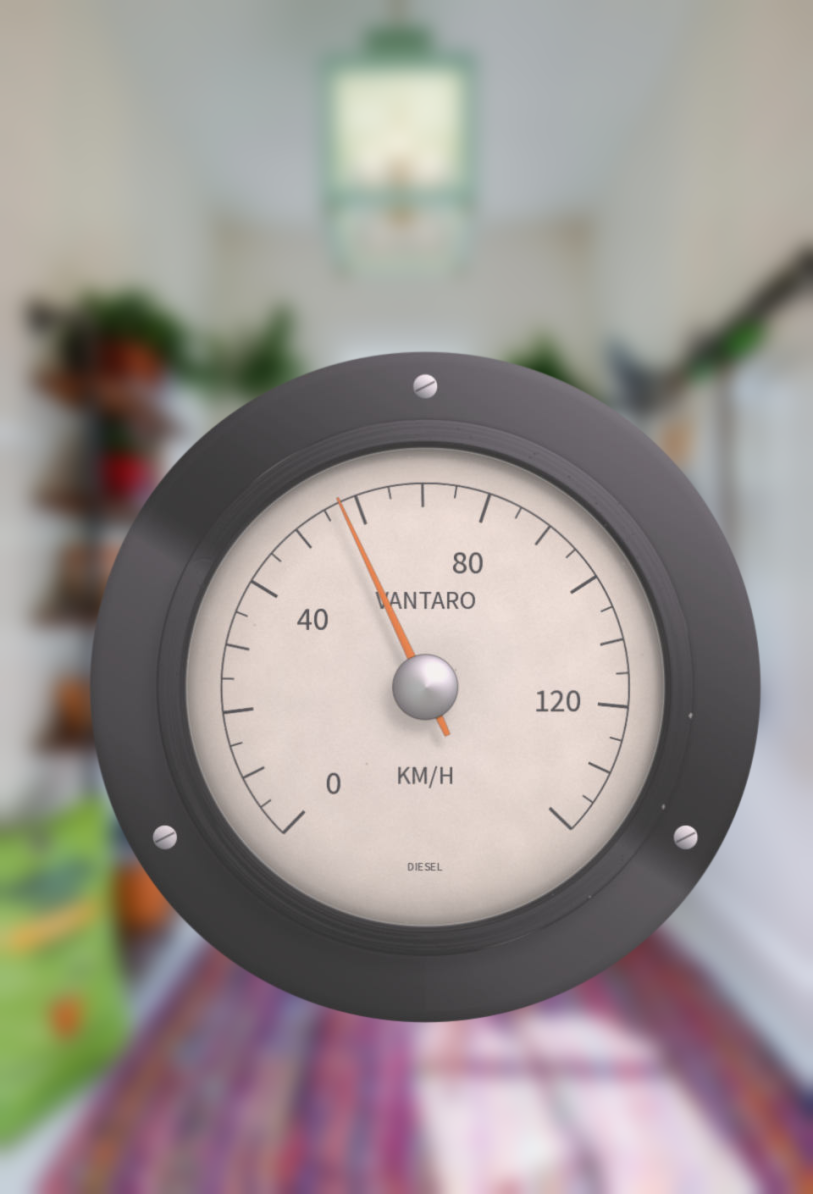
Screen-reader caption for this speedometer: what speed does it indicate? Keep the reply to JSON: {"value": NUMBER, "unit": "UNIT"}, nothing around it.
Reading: {"value": 57.5, "unit": "km/h"}
